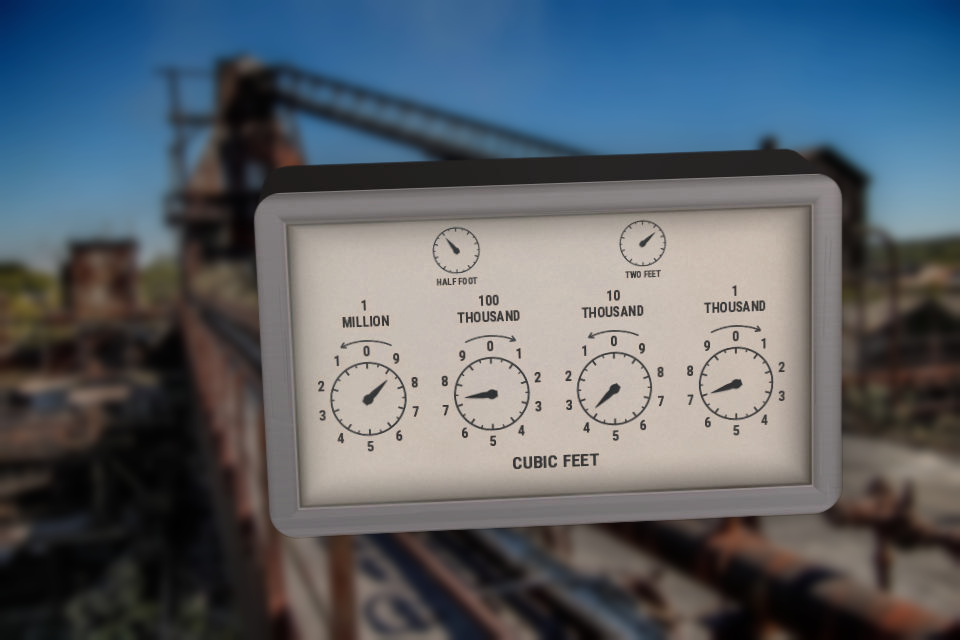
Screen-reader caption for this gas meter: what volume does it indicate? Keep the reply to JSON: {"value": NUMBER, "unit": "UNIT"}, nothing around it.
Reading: {"value": 873700, "unit": "ft³"}
